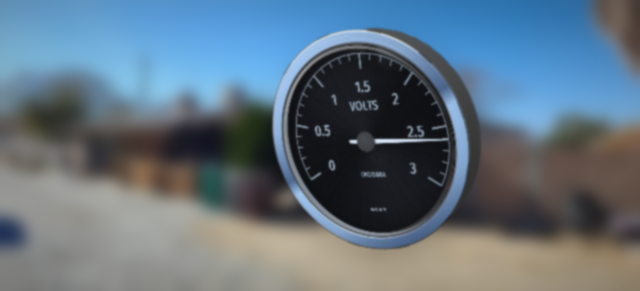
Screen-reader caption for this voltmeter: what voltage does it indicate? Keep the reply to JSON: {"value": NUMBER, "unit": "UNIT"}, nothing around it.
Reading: {"value": 2.6, "unit": "V"}
